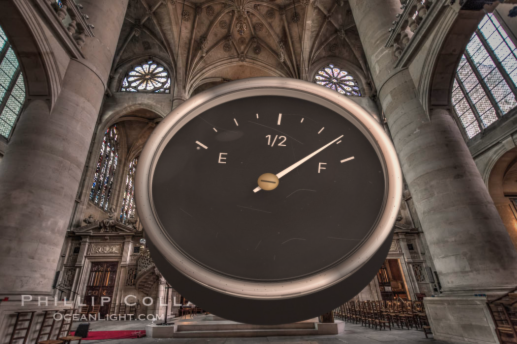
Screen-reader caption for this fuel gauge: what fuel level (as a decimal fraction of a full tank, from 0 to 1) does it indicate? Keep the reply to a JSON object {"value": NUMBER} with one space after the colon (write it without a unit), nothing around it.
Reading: {"value": 0.875}
